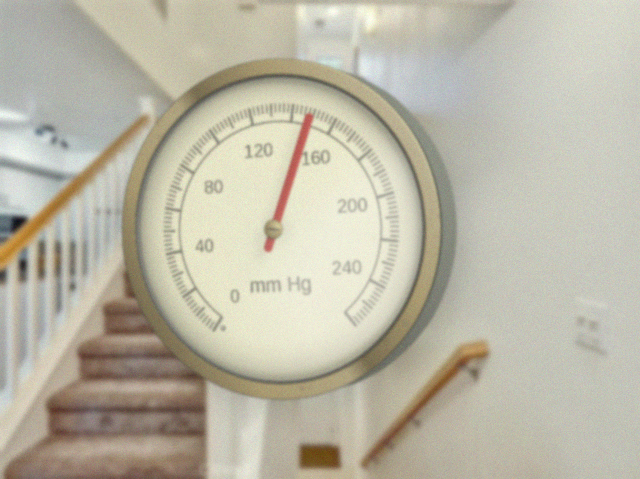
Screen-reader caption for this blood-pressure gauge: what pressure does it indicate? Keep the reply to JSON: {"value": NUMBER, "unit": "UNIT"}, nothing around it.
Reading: {"value": 150, "unit": "mmHg"}
